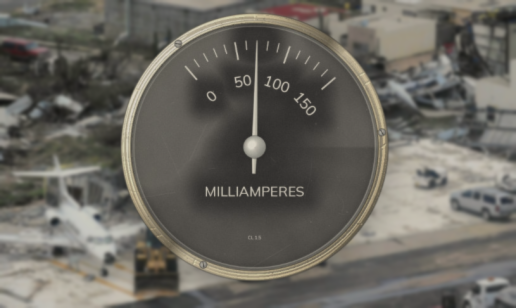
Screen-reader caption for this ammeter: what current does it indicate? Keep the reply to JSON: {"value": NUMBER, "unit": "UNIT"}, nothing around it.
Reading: {"value": 70, "unit": "mA"}
